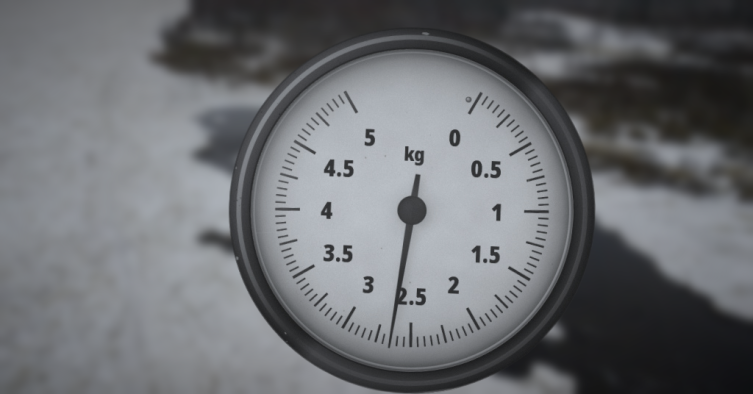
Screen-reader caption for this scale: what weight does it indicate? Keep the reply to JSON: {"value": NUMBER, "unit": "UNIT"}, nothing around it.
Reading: {"value": 2.65, "unit": "kg"}
